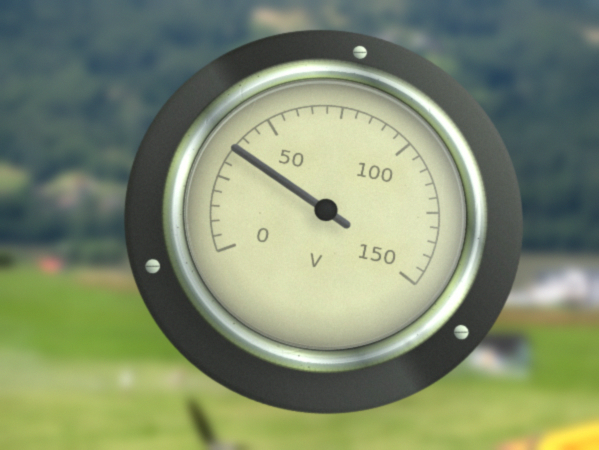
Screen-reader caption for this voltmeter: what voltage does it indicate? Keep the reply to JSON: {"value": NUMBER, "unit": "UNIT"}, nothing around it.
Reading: {"value": 35, "unit": "V"}
